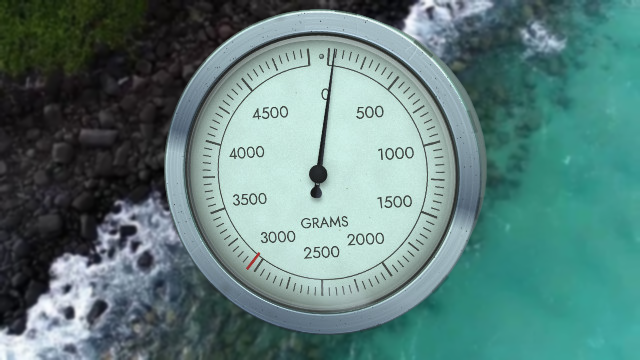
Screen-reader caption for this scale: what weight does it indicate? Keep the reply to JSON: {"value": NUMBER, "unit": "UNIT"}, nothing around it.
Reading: {"value": 50, "unit": "g"}
